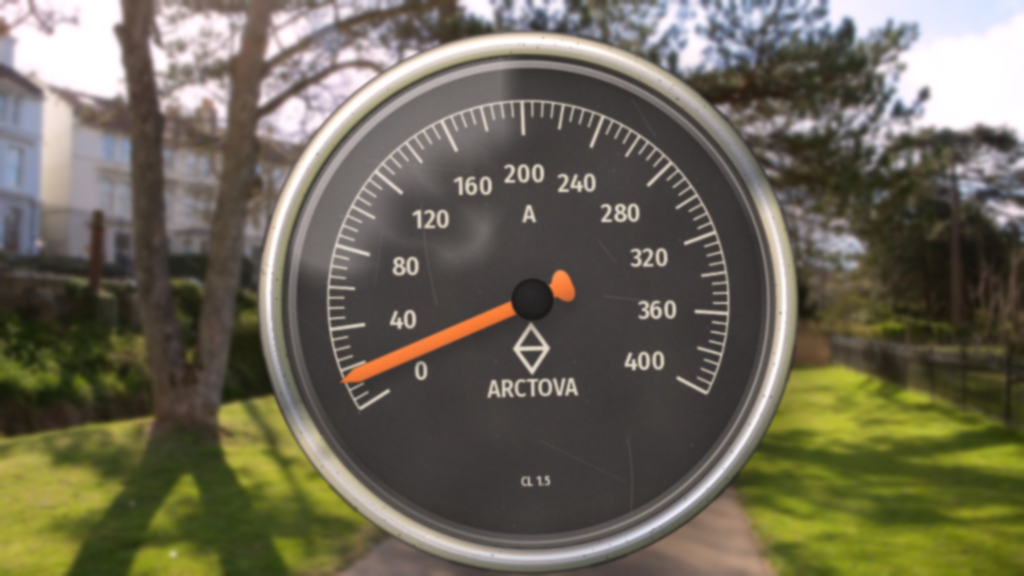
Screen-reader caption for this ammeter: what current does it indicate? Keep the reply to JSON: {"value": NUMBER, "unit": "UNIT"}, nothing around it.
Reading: {"value": 15, "unit": "A"}
